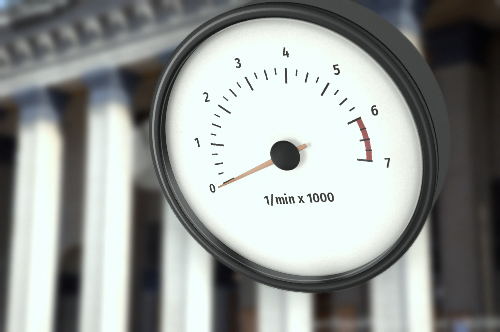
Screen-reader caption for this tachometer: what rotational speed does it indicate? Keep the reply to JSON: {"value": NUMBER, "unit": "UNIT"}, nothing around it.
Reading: {"value": 0, "unit": "rpm"}
